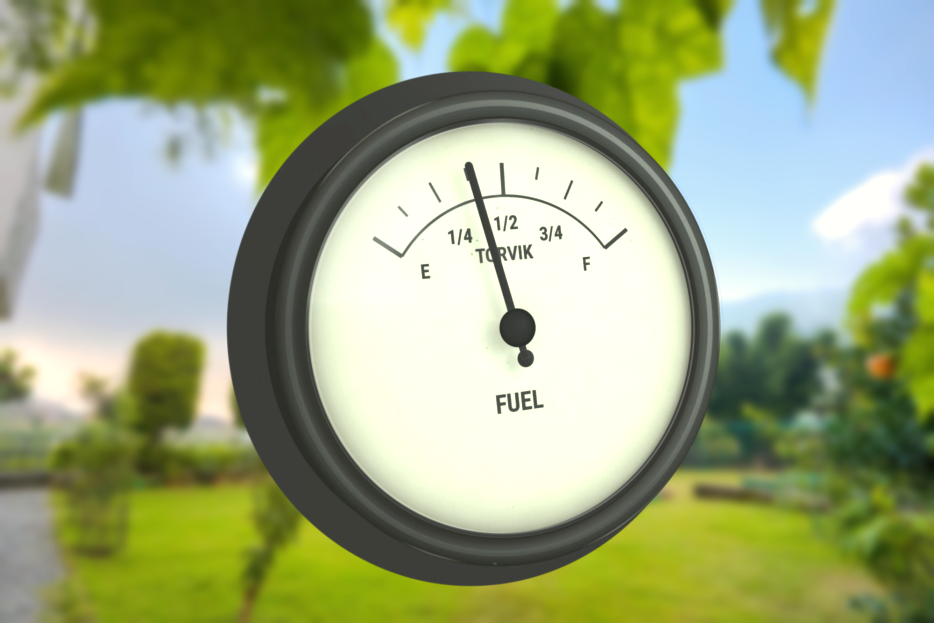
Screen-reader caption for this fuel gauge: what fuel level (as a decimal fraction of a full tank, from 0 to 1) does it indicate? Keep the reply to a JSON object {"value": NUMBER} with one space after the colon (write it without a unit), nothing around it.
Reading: {"value": 0.375}
